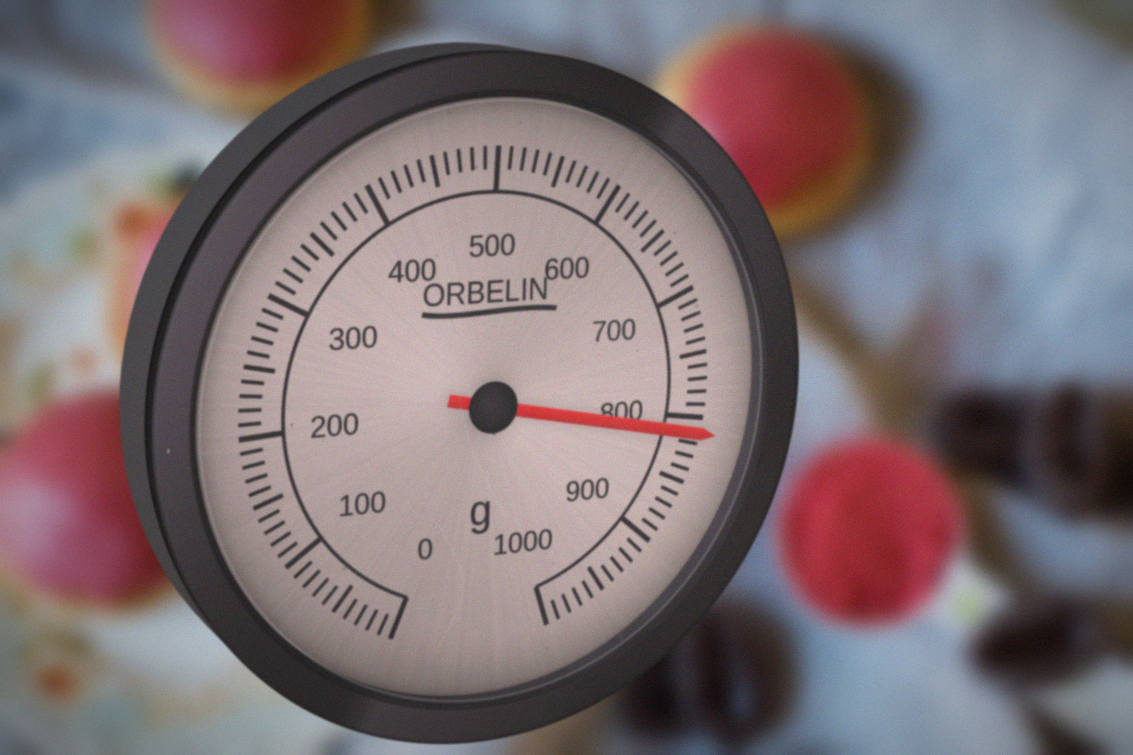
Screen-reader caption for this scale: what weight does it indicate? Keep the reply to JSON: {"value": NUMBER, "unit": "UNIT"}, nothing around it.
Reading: {"value": 810, "unit": "g"}
